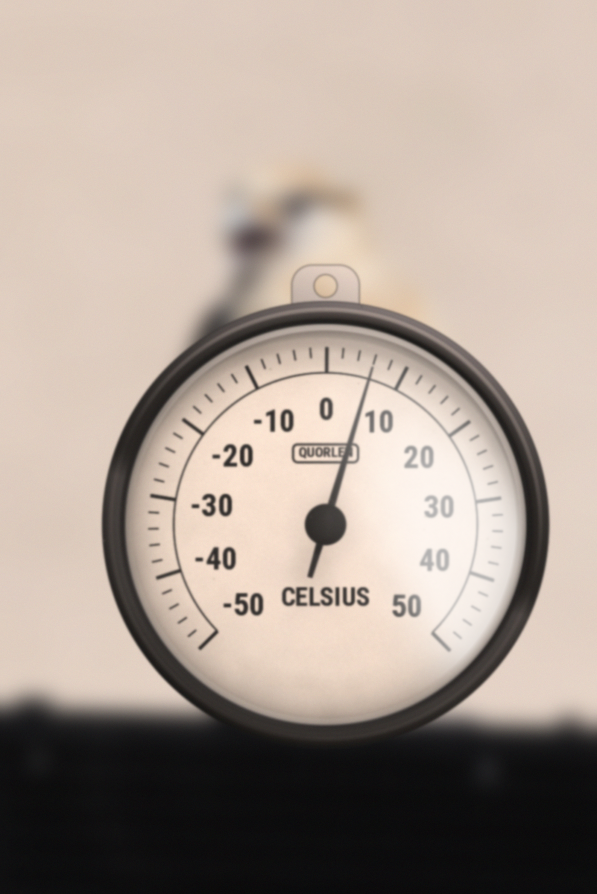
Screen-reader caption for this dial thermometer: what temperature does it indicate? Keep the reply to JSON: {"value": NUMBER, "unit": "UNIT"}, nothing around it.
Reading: {"value": 6, "unit": "°C"}
